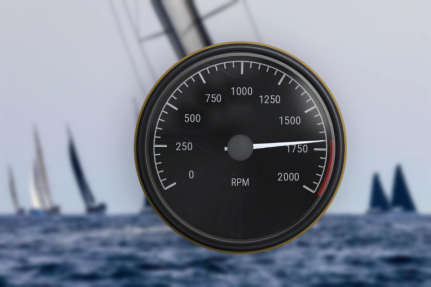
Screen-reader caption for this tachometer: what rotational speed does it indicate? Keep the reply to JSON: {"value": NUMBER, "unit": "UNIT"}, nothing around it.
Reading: {"value": 1700, "unit": "rpm"}
